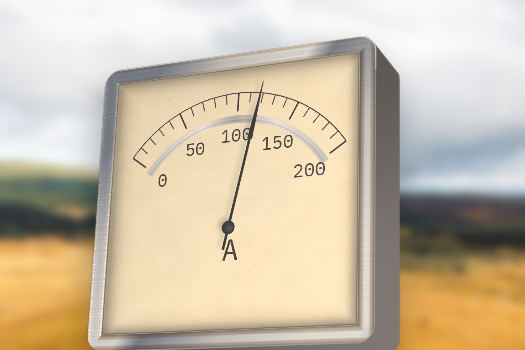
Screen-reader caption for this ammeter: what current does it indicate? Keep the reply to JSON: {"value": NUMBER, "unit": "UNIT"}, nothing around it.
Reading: {"value": 120, "unit": "A"}
